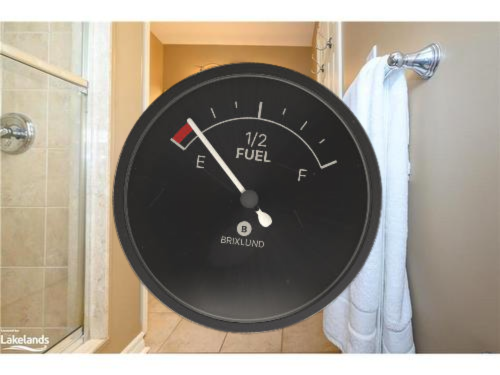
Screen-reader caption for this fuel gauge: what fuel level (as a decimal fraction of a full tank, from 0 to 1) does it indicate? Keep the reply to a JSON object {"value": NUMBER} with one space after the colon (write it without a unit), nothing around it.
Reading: {"value": 0.125}
